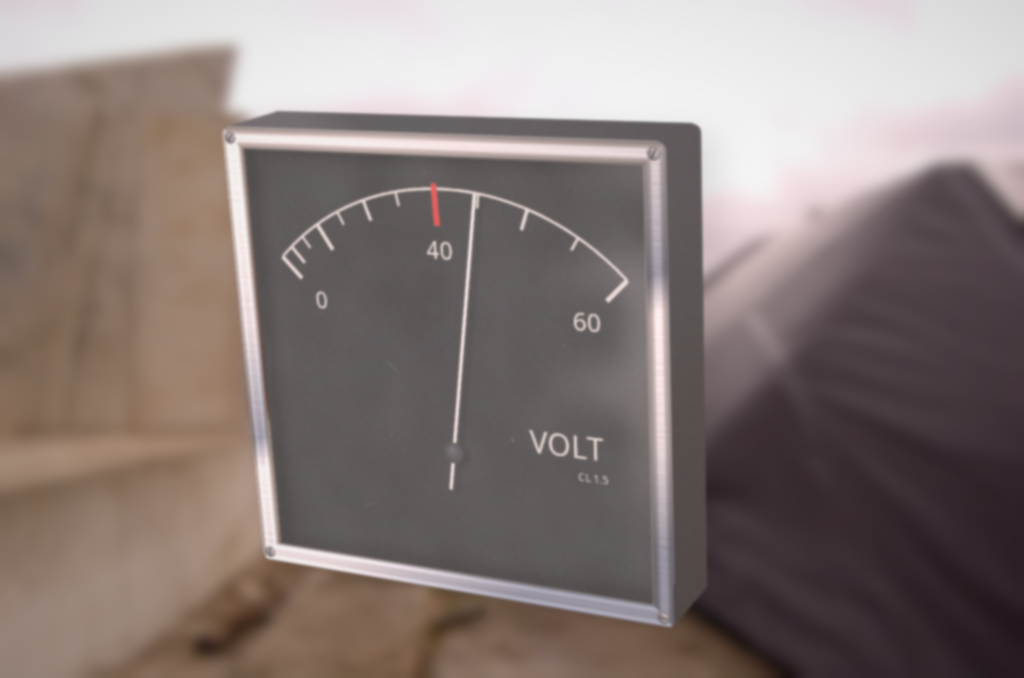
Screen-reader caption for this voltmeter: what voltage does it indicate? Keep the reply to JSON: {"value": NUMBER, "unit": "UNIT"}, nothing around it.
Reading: {"value": 45, "unit": "V"}
